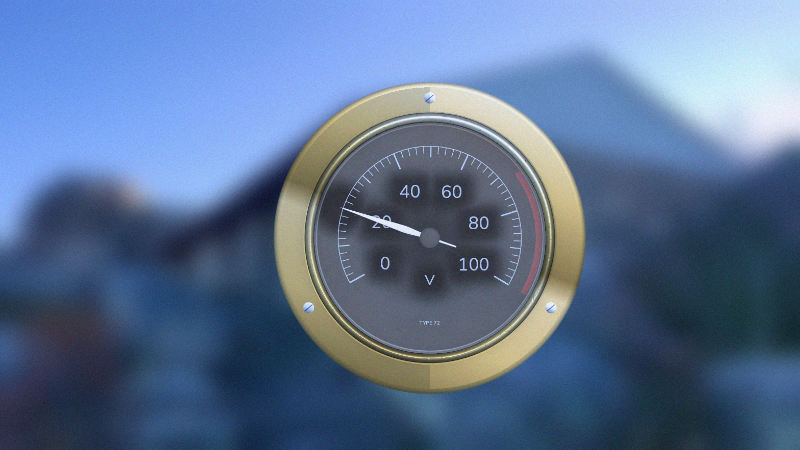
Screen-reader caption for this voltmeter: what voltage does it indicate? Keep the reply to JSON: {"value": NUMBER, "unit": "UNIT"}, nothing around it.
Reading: {"value": 20, "unit": "V"}
